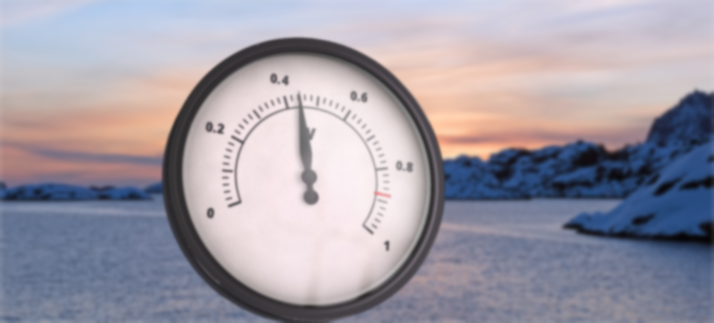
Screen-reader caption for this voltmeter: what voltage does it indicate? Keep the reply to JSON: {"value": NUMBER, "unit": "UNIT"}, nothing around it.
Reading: {"value": 0.44, "unit": "V"}
